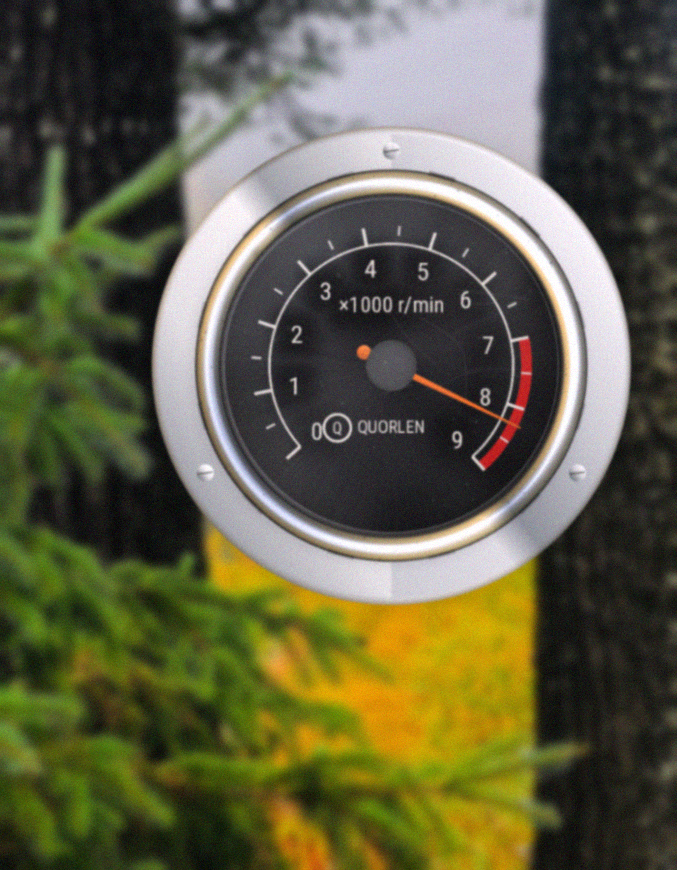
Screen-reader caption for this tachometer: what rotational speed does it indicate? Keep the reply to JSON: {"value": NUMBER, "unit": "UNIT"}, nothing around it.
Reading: {"value": 8250, "unit": "rpm"}
